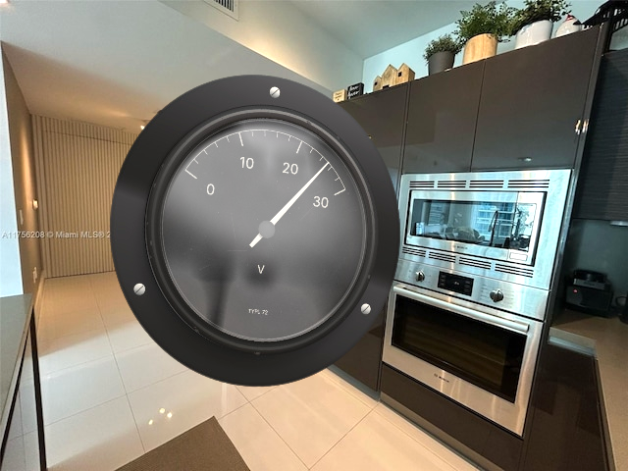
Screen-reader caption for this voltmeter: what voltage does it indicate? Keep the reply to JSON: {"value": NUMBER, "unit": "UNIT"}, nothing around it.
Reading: {"value": 25, "unit": "V"}
